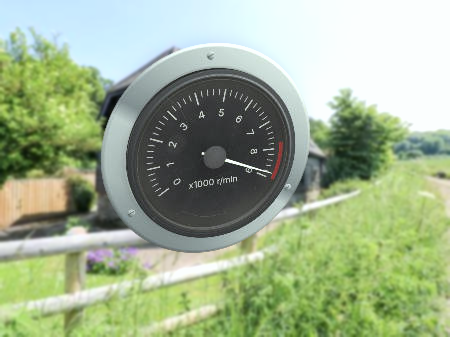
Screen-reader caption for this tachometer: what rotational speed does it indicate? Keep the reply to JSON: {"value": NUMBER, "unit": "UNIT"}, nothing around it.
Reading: {"value": 8800, "unit": "rpm"}
